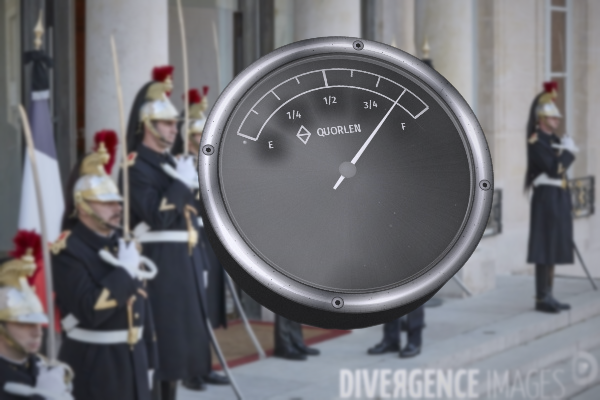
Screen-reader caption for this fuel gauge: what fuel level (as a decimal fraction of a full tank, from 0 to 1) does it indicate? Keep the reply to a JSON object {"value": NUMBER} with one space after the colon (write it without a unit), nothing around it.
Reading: {"value": 0.875}
